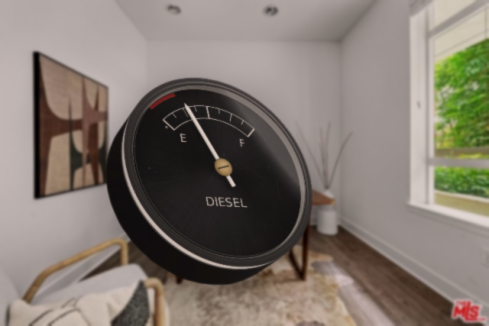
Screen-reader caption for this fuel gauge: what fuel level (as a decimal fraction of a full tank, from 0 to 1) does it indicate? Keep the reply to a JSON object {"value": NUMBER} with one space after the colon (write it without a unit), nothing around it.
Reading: {"value": 0.25}
